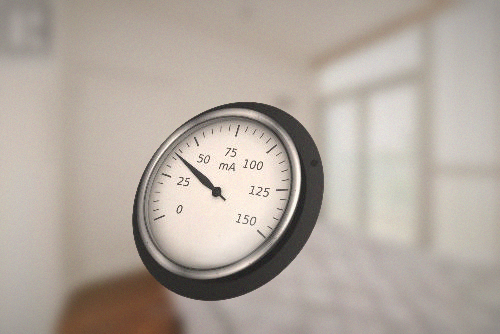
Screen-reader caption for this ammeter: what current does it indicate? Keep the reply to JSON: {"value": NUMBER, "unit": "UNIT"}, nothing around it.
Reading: {"value": 37.5, "unit": "mA"}
